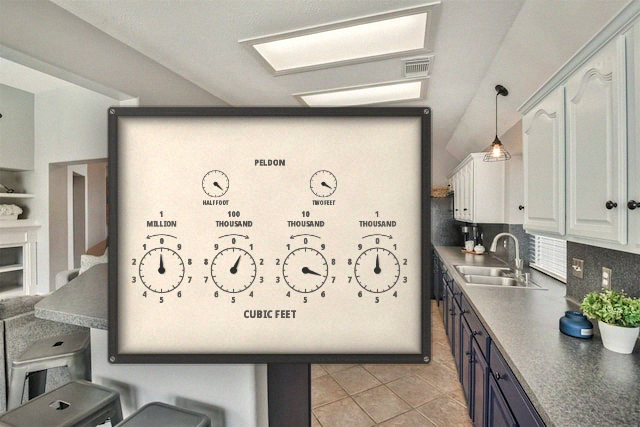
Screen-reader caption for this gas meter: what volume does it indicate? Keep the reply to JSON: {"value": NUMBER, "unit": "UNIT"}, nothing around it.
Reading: {"value": 7000, "unit": "ft³"}
